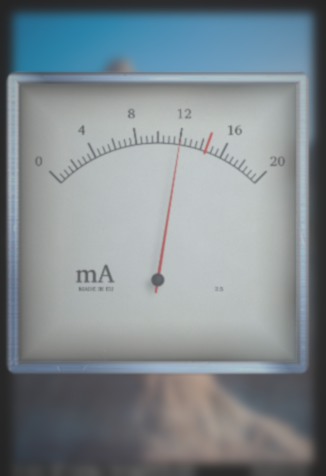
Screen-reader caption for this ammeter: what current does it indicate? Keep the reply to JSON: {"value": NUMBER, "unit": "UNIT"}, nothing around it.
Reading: {"value": 12, "unit": "mA"}
